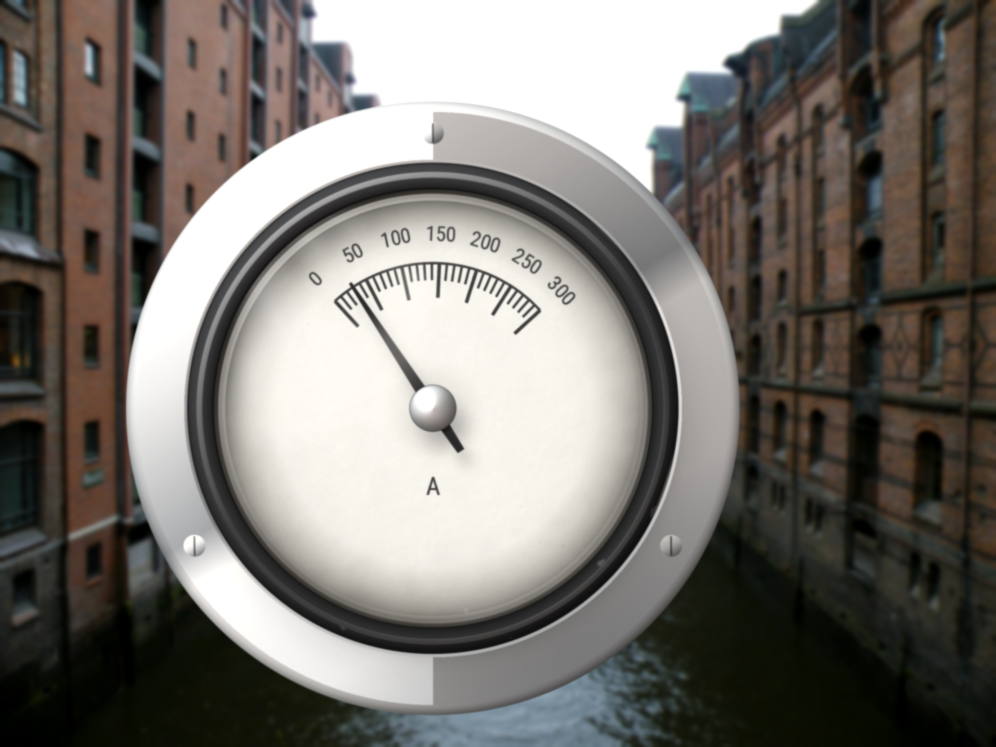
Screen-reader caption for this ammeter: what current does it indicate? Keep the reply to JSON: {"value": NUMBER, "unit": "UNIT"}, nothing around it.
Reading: {"value": 30, "unit": "A"}
